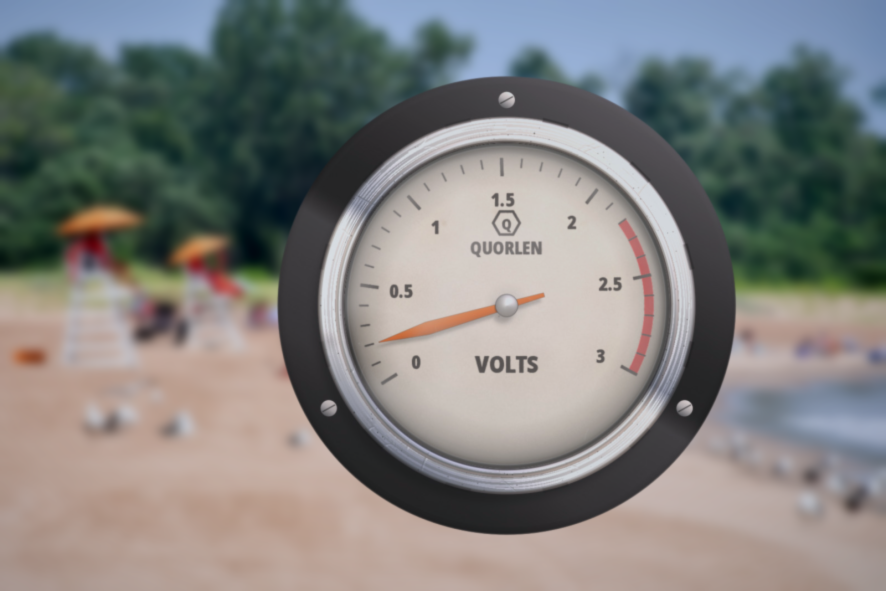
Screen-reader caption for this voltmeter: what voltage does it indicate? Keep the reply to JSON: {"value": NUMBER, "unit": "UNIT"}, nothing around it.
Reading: {"value": 0.2, "unit": "V"}
